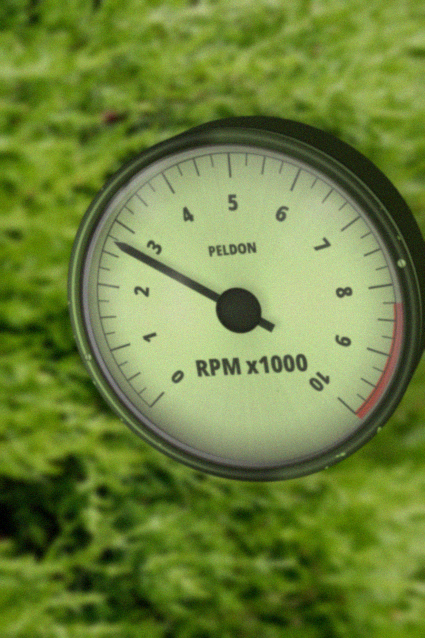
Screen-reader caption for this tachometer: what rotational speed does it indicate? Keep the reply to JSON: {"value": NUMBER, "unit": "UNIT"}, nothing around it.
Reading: {"value": 2750, "unit": "rpm"}
